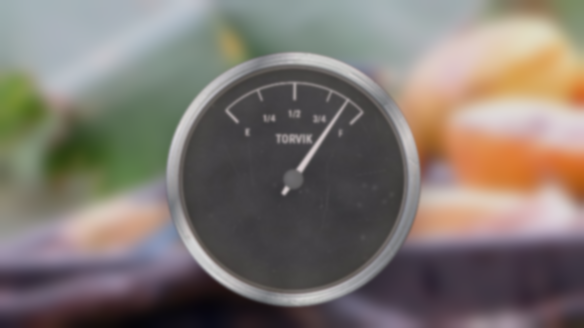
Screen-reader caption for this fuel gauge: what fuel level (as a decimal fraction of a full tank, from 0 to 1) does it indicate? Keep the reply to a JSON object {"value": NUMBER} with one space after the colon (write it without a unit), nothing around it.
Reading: {"value": 0.875}
